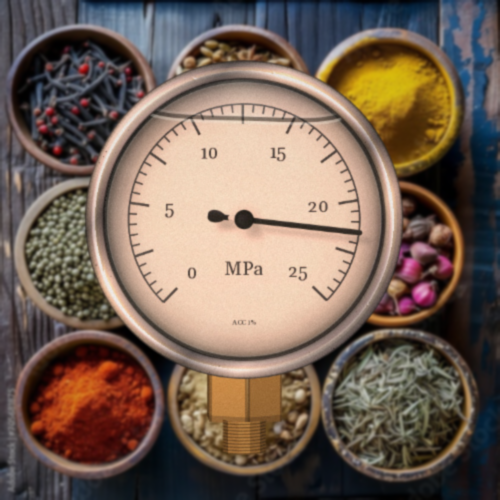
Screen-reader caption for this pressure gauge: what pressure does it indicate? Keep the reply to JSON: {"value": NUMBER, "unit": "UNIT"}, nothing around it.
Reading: {"value": 21.5, "unit": "MPa"}
